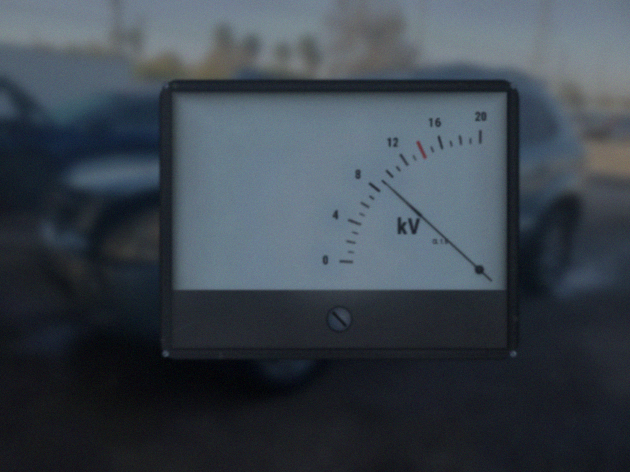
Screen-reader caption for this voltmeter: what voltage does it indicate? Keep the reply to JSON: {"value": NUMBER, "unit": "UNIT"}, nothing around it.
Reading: {"value": 9, "unit": "kV"}
